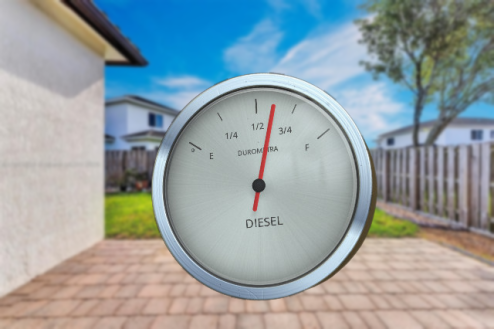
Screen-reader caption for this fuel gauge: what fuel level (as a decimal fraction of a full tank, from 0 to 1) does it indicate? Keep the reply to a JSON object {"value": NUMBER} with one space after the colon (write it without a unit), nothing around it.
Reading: {"value": 0.625}
